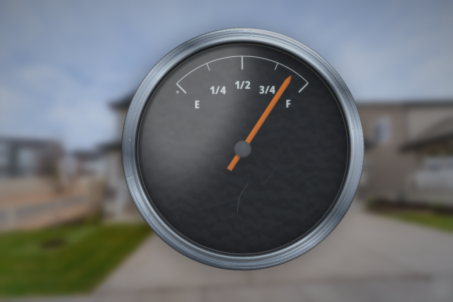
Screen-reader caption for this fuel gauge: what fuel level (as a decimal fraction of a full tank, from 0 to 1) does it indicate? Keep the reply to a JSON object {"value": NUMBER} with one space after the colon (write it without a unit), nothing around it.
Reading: {"value": 0.875}
